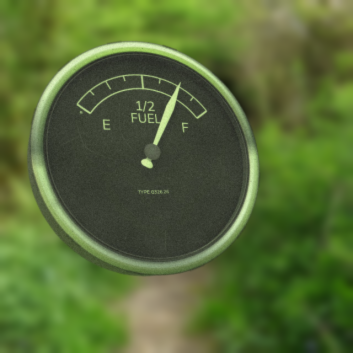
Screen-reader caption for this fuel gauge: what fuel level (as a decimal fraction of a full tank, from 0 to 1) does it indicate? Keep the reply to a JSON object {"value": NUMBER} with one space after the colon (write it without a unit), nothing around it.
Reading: {"value": 0.75}
